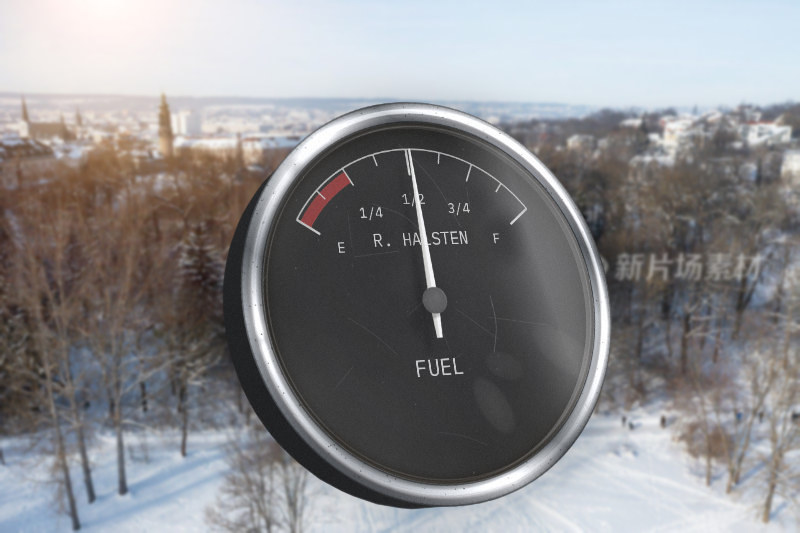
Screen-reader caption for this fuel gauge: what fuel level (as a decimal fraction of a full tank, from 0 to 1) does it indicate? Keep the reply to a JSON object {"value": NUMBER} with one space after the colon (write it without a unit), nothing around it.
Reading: {"value": 0.5}
